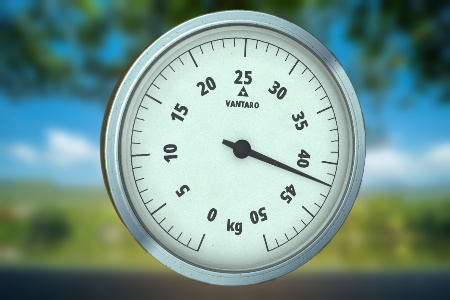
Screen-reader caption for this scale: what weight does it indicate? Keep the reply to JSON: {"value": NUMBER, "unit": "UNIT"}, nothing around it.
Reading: {"value": 42, "unit": "kg"}
